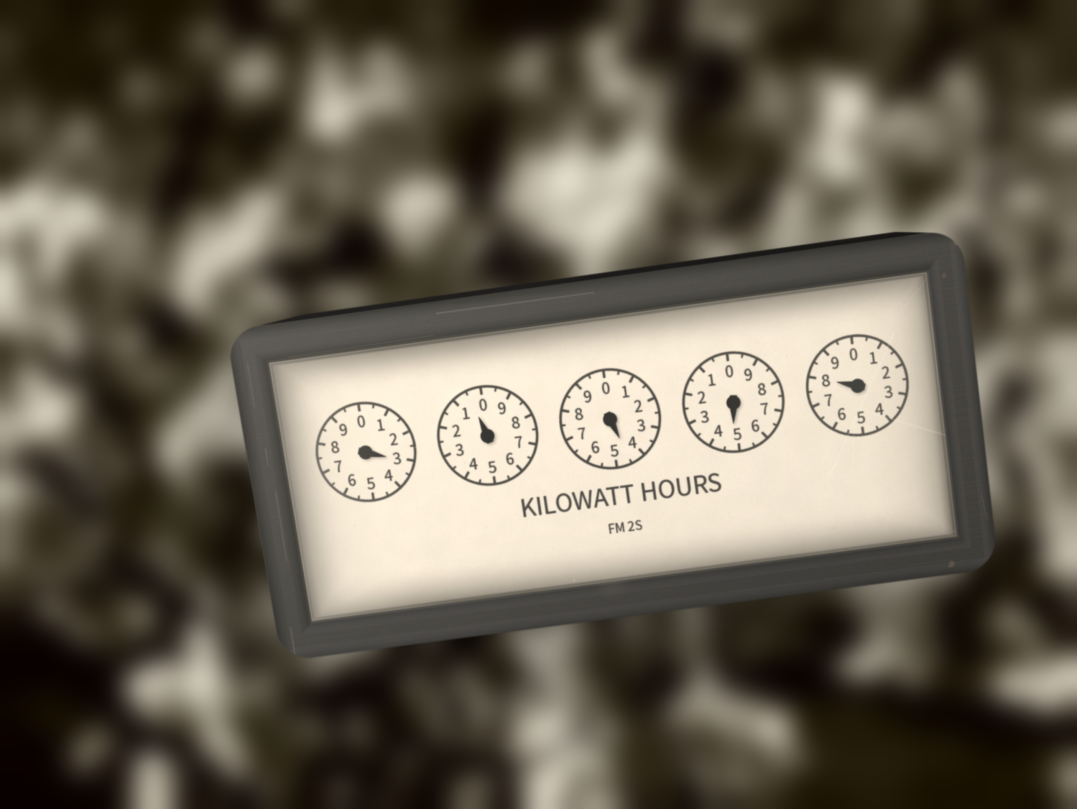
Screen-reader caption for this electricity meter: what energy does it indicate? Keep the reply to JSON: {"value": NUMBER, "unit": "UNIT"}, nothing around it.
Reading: {"value": 30448, "unit": "kWh"}
